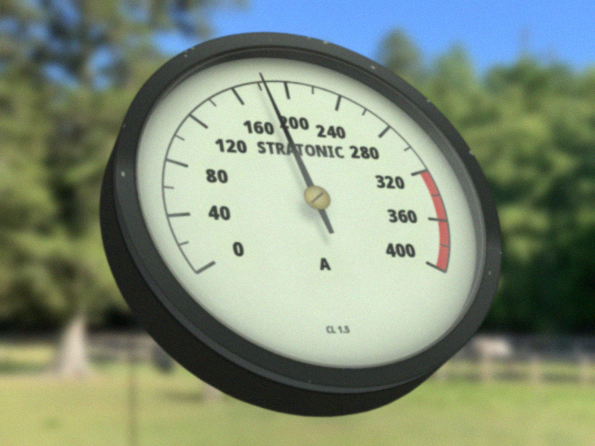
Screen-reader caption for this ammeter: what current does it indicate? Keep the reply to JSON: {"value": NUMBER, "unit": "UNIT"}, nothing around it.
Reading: {"value": 180, "unit": "A"}
